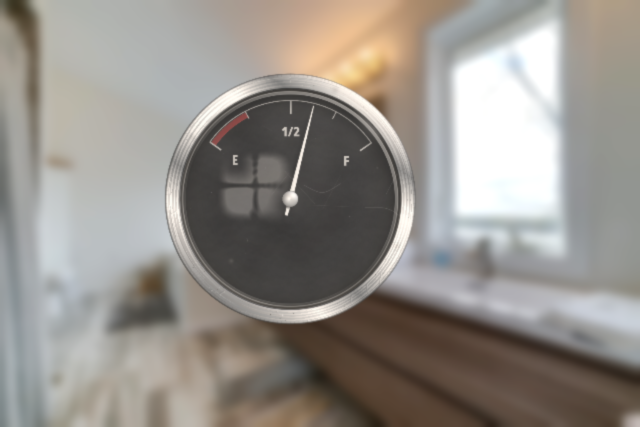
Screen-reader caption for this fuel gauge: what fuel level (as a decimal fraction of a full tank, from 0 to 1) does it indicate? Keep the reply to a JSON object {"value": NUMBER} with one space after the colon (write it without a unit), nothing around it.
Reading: {"value": 0.625}
